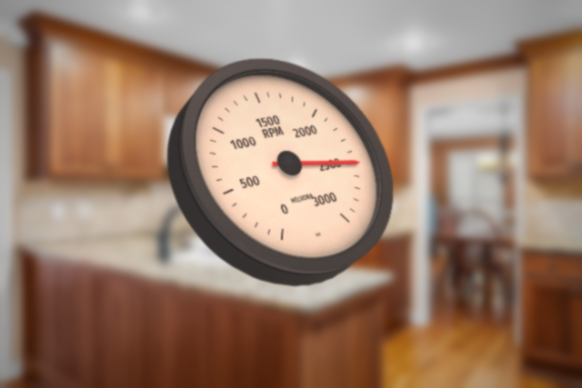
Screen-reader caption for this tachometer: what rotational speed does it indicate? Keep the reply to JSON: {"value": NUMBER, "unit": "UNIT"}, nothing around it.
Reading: {"value": 2500, "unit": "rpm"}
